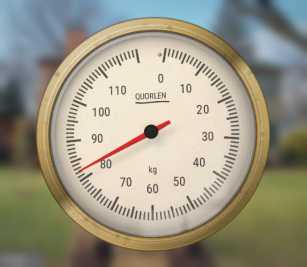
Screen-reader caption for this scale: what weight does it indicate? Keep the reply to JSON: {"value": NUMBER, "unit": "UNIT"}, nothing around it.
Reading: {"value": 82, "unit": "kg"}
